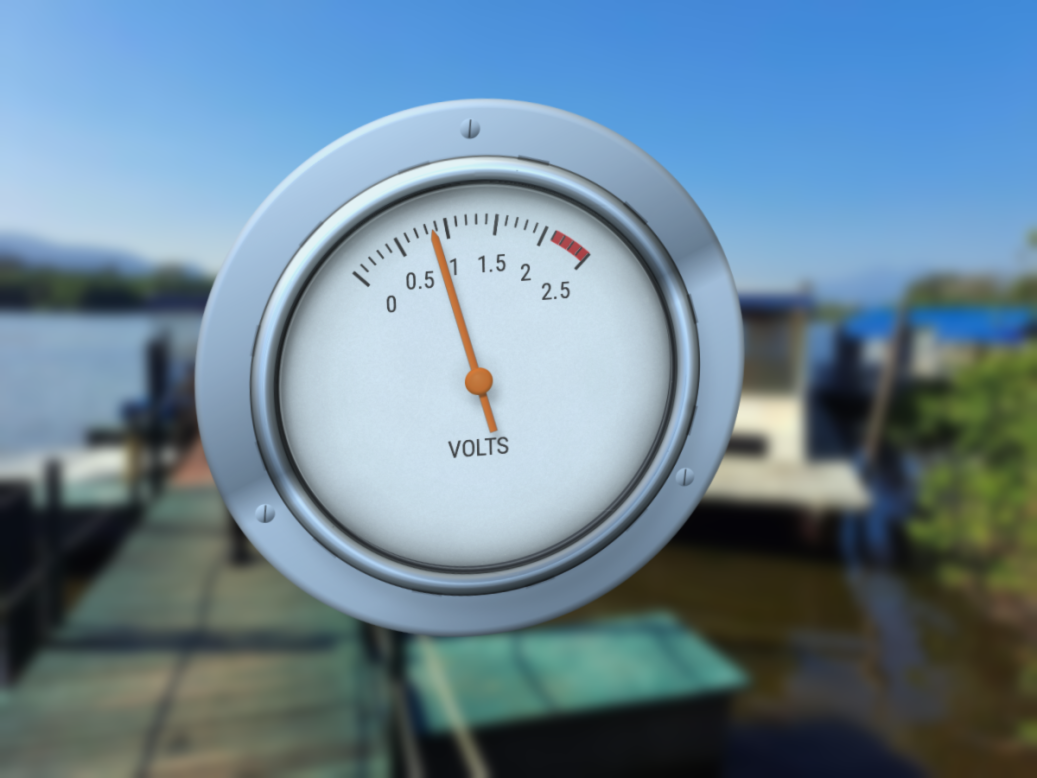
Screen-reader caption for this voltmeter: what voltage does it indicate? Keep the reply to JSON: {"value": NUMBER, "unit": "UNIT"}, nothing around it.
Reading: {"value": 0.85, "unit": "V"}
